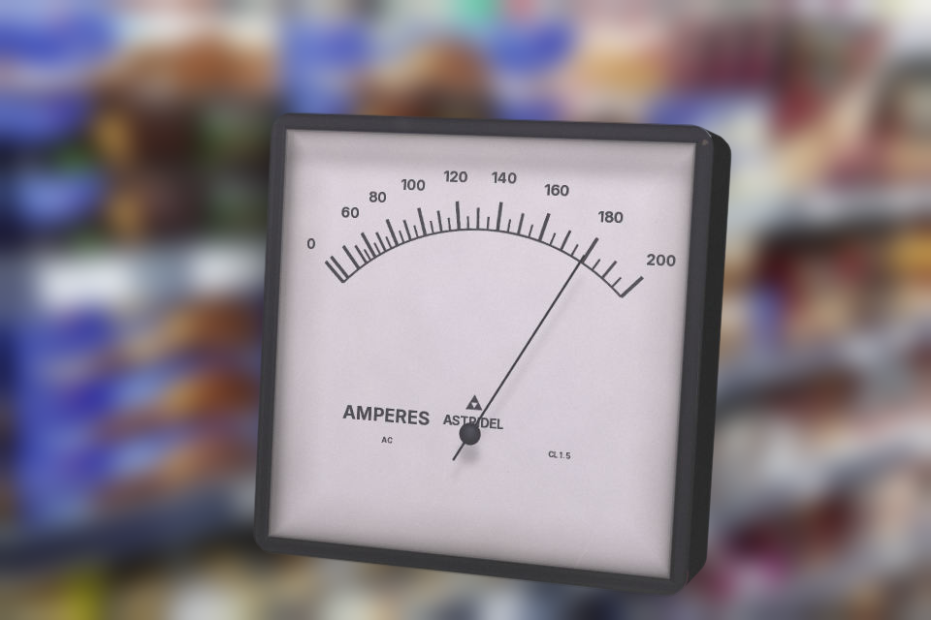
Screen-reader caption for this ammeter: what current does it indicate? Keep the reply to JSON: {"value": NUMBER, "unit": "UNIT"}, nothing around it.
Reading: {"value": 180, "unit": "A"}
